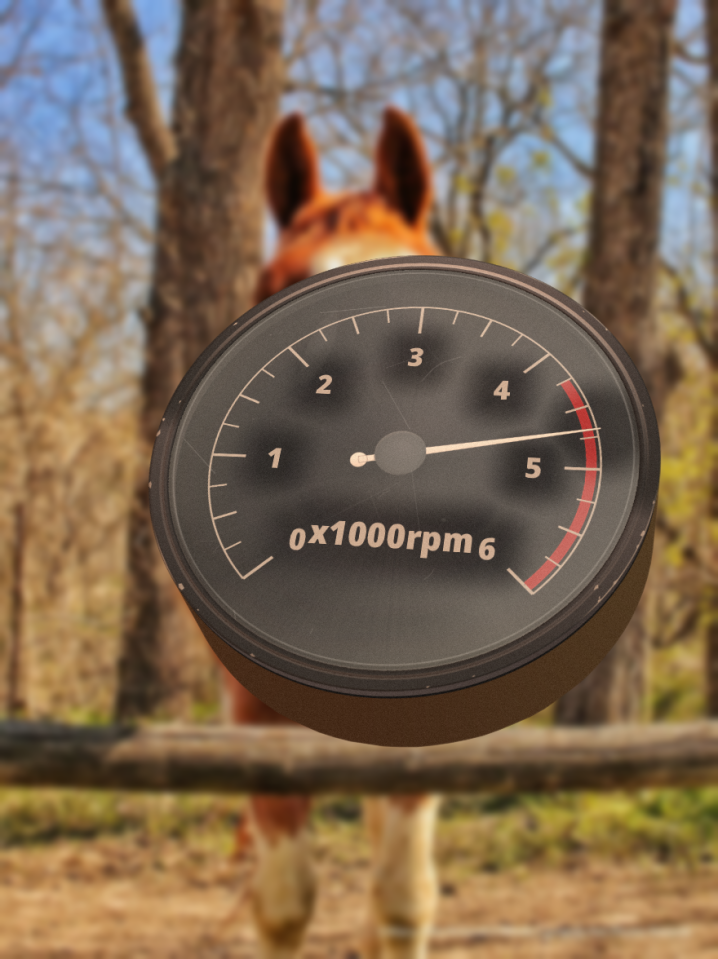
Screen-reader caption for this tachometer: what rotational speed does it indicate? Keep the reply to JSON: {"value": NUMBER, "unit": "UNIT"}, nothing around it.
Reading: {"value": 4750, "unit": "rpm"}
